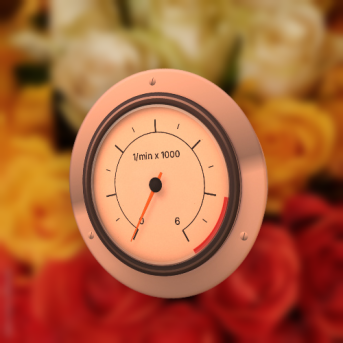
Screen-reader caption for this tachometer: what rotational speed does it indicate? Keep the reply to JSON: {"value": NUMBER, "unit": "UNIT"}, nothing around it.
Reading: {"value": 0, "unit": "rpm"}
